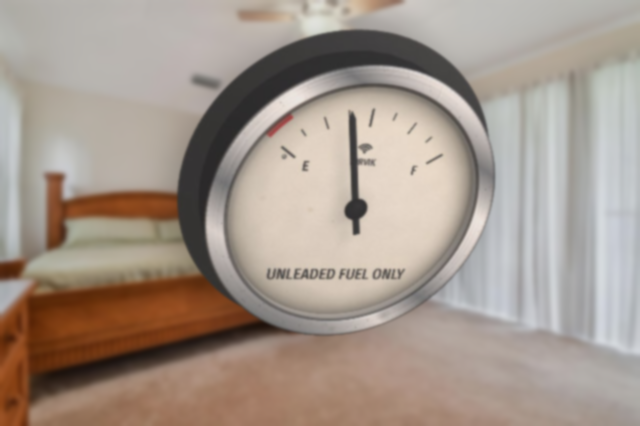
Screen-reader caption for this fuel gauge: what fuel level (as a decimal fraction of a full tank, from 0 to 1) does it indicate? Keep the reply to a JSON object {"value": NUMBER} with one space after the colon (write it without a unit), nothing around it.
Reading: {"value": 0.375}
